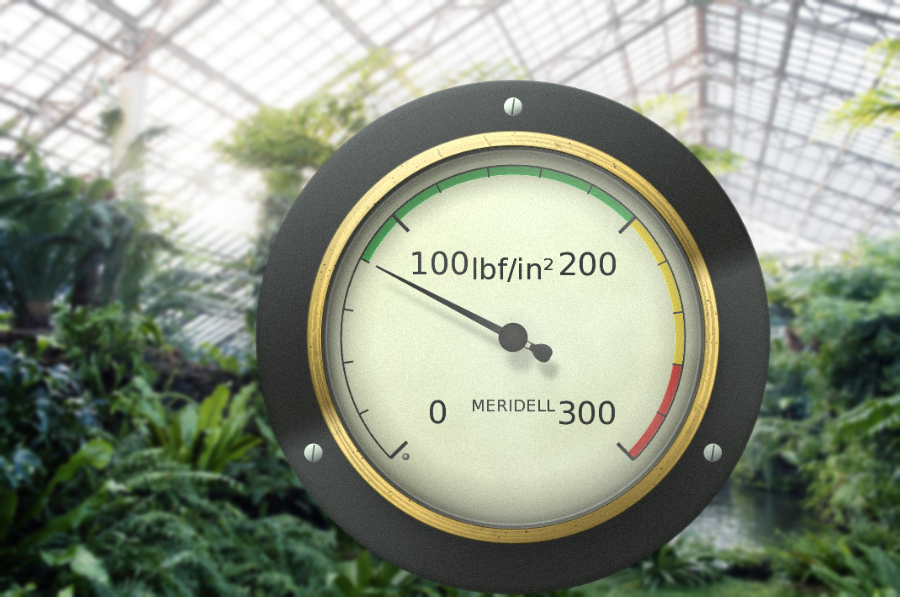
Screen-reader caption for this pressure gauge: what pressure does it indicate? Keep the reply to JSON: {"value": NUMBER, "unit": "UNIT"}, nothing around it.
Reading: {"value": 80, "unit": "psi"}
